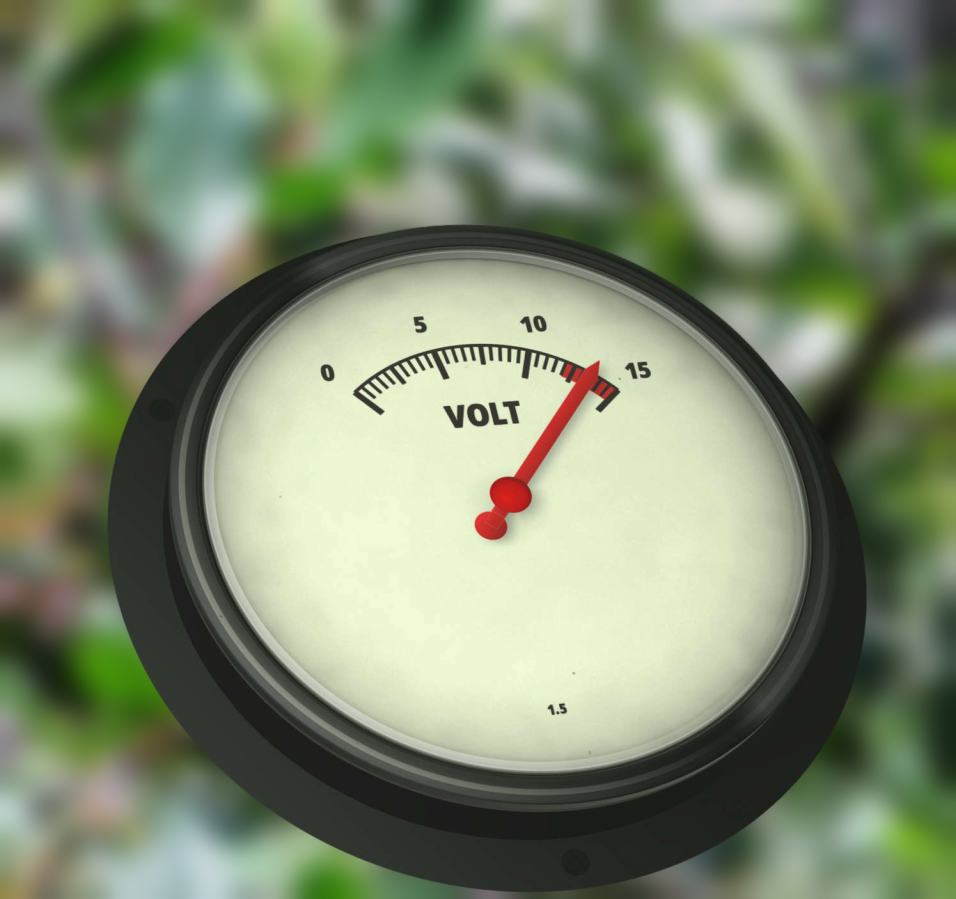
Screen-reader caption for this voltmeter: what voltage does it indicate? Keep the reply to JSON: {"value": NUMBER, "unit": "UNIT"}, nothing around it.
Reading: {"value": 13.5, "unit": "V"}
